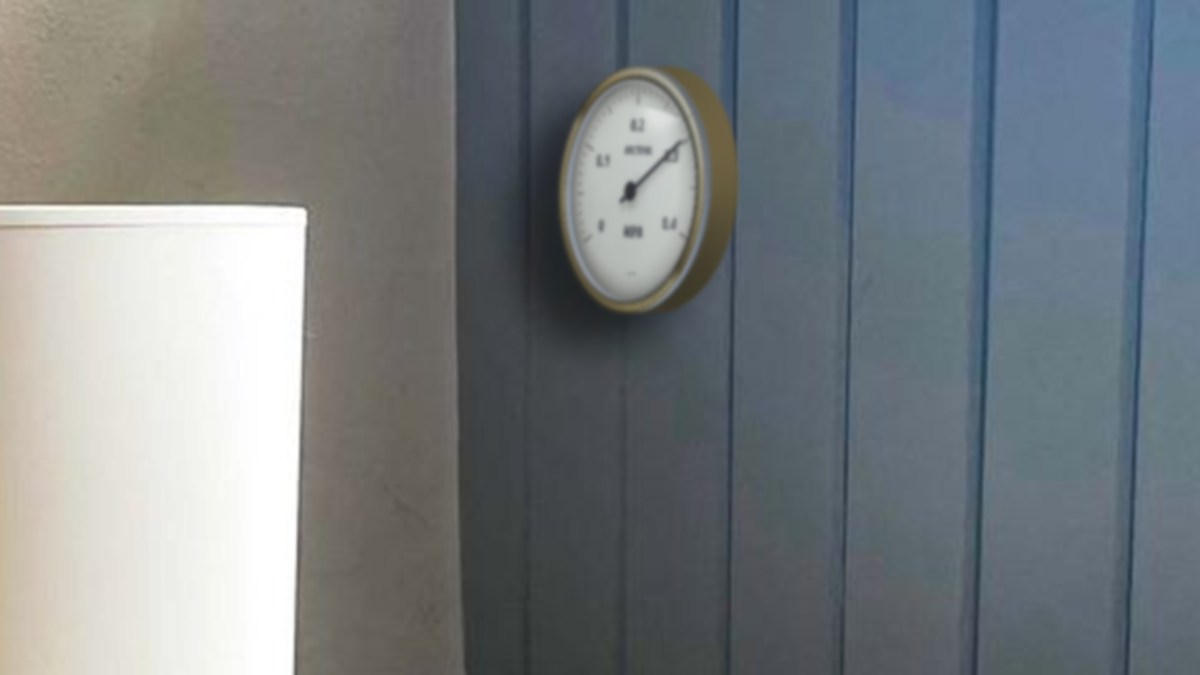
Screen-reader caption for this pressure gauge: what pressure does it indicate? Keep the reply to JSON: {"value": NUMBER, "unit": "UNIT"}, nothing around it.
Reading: {"value": 0.3, "unit": "MPa"}
